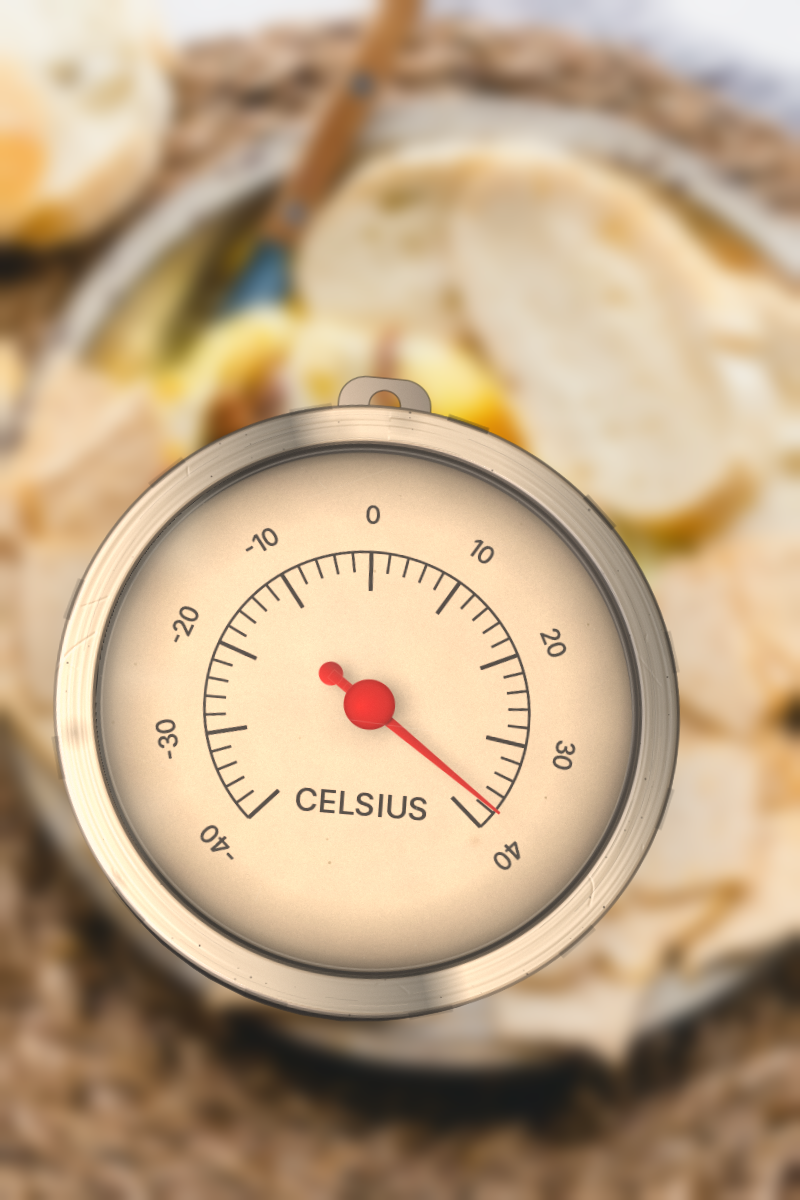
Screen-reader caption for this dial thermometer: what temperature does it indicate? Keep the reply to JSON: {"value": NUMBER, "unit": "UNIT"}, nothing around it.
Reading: {"value": 38, "unit": "°C"}
